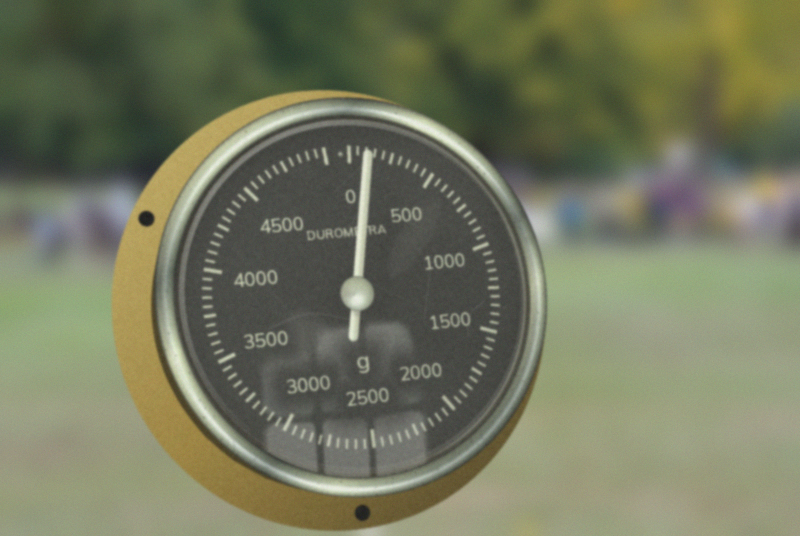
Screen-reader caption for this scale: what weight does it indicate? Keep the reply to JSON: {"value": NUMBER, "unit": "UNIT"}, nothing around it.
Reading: {"value": 100, "unit": "g"}
